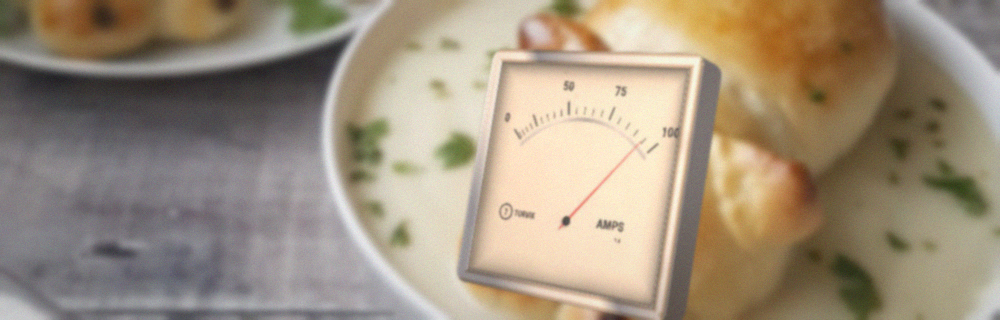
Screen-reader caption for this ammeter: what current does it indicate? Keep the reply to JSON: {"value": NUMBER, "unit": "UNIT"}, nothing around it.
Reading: {"value": 95, "unit": "A"}
